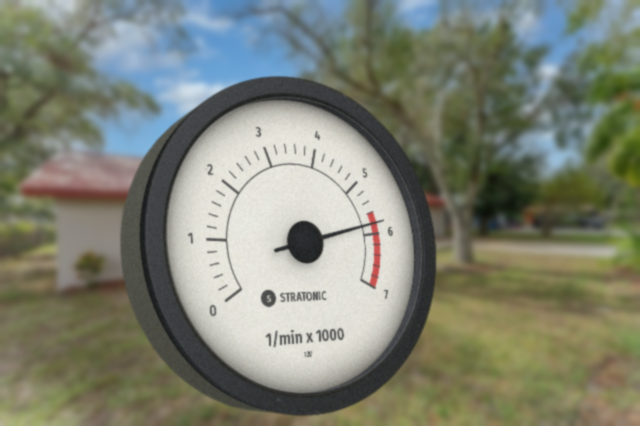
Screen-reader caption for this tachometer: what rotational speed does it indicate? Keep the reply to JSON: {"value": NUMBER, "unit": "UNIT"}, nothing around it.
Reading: {"value": 5800, "unit": "rpm"}
